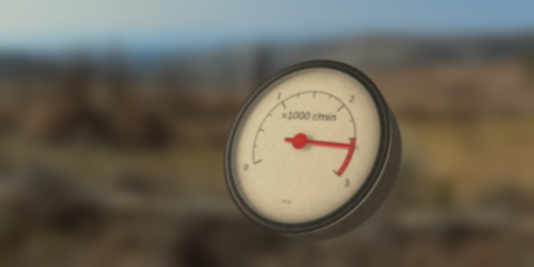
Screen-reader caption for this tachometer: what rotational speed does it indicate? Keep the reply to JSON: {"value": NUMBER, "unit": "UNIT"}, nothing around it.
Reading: {"value": 2625, "unit": "rpm"}
